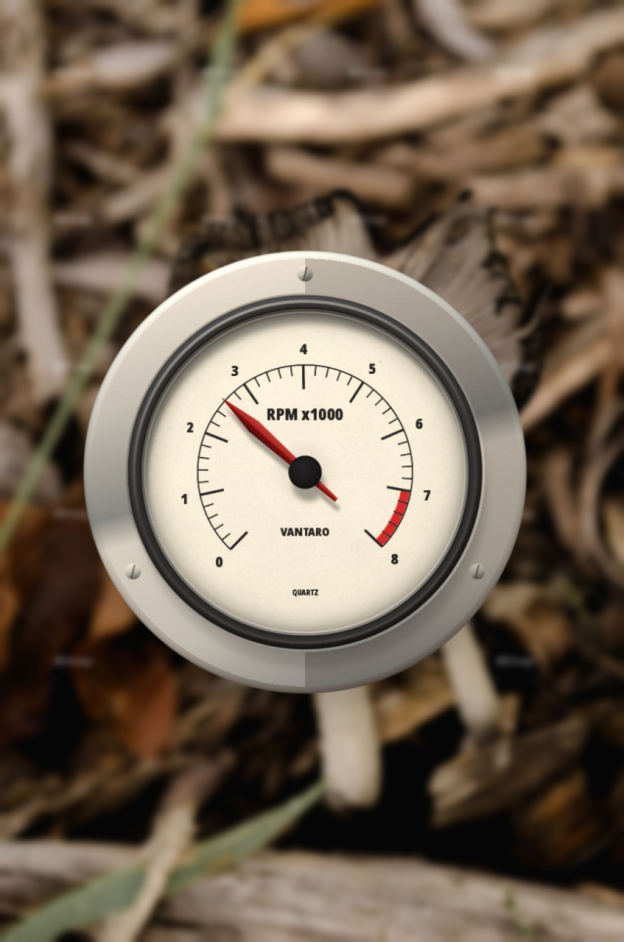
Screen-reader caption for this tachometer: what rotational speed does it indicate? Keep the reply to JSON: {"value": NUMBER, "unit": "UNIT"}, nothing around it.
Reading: {"value": 2600, "unit": "rpm"}
